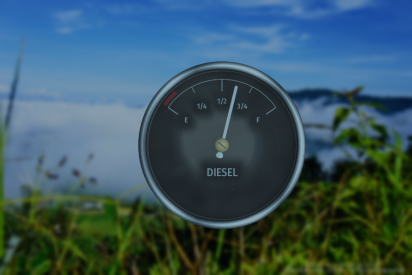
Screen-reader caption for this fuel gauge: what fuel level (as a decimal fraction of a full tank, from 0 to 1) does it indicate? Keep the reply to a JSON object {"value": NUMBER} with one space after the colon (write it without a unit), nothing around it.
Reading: {"value": 0.625}
